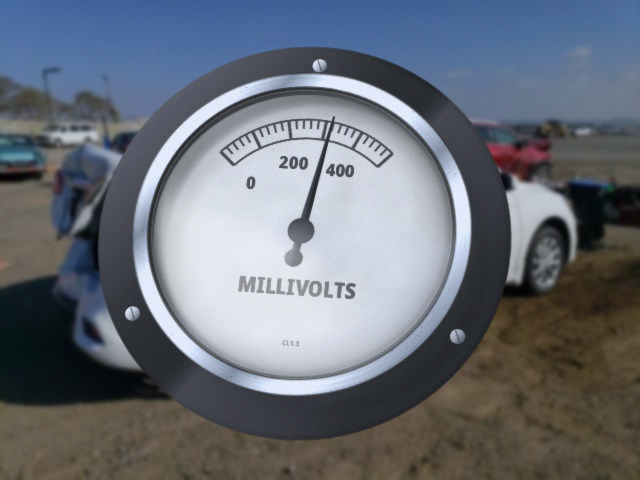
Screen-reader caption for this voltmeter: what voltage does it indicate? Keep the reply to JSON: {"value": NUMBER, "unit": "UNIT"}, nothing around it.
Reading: {"value": 320, "unit": "mV"}
